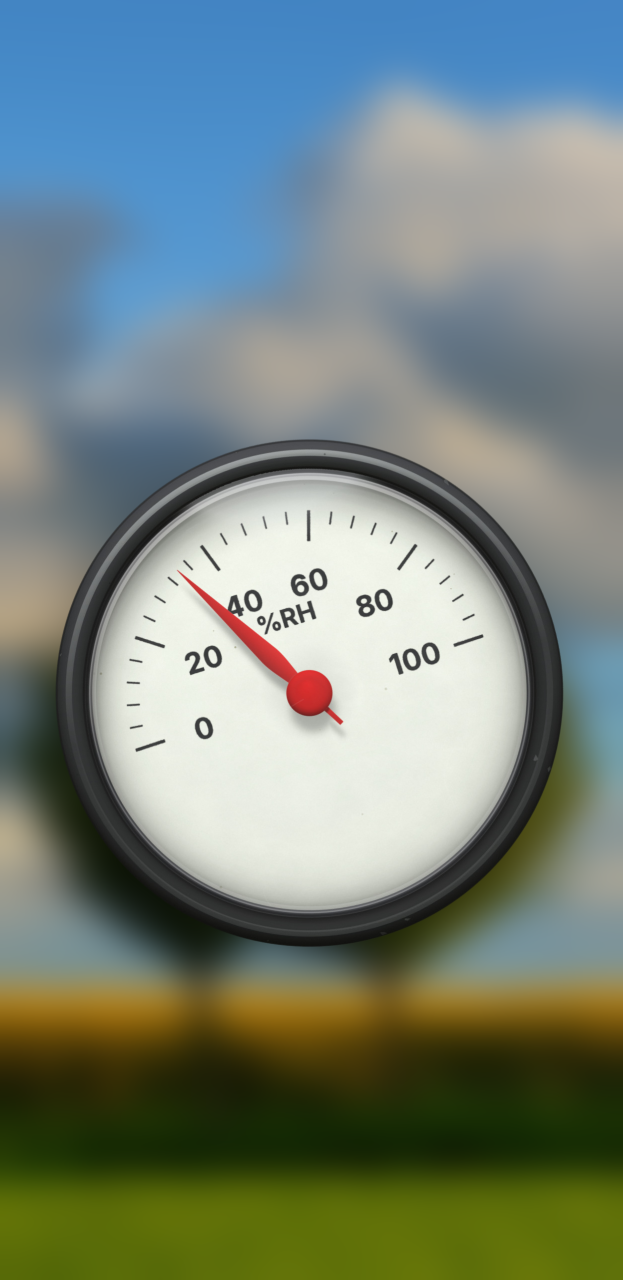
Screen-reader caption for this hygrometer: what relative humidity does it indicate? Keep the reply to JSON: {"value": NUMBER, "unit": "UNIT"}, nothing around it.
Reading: {"value": 34, "unit": "%"}
